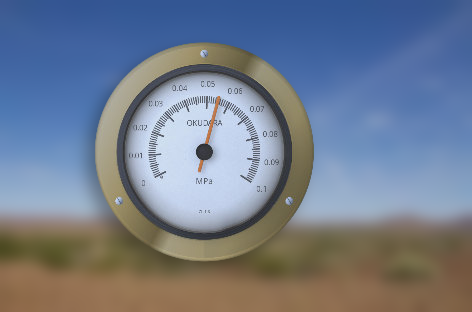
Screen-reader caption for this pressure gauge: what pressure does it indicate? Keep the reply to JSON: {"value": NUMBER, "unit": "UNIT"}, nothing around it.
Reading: {"value": 0.055, "unit": "MPa"}
